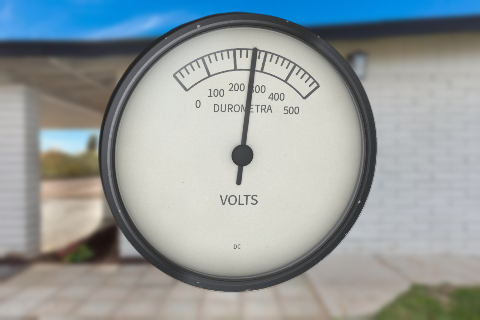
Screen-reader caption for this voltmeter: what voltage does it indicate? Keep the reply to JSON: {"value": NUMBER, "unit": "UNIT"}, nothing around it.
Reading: {"value": 260, "unit": "V"}
